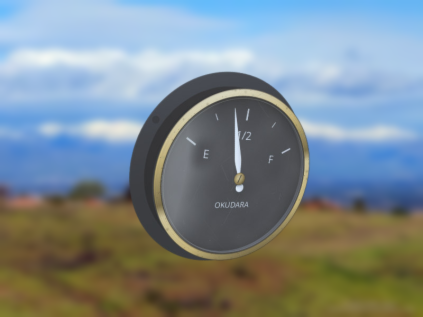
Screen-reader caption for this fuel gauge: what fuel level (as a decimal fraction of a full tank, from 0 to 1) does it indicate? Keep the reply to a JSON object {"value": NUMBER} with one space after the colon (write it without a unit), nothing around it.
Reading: {"value": 0.375}
